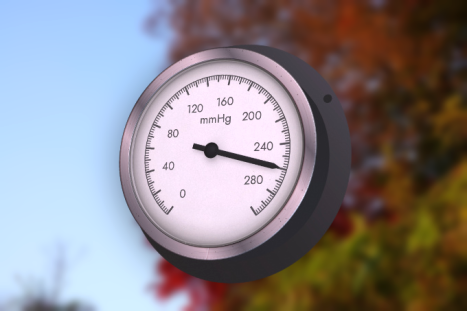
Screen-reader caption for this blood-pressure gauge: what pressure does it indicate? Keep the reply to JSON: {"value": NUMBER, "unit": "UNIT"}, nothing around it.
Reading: {"value": 260, "unit": "mmHg"}
